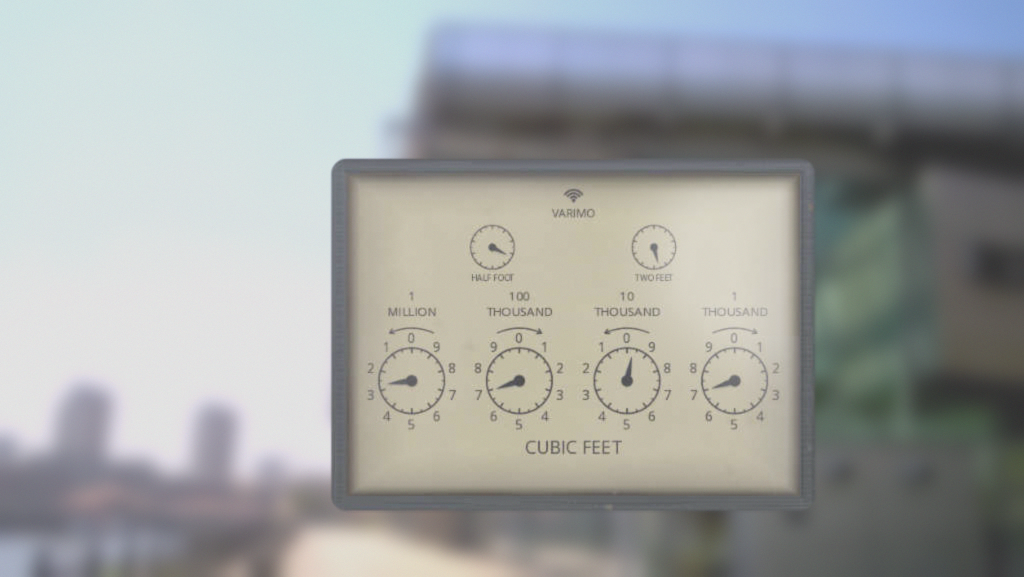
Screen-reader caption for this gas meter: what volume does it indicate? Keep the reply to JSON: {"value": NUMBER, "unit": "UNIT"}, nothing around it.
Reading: {"value": 269700, "unit": "ft³"}
